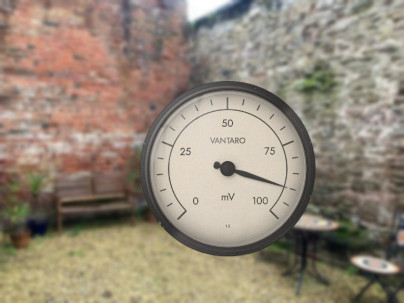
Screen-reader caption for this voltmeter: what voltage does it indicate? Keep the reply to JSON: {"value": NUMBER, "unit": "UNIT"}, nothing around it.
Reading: {"value": 90, "unit": "mV"}
